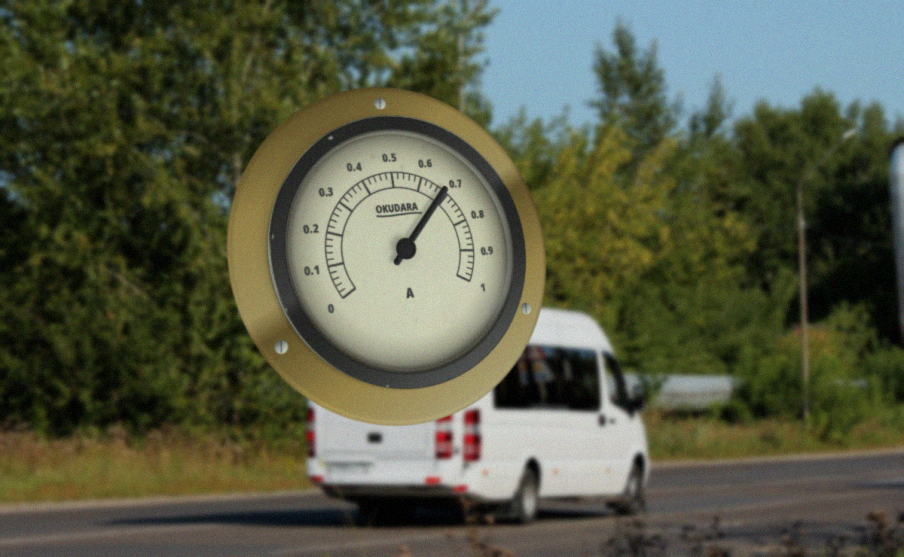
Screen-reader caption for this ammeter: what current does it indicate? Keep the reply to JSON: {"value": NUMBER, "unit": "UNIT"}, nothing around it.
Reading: {"value": 0.68, "unit": "A"}
